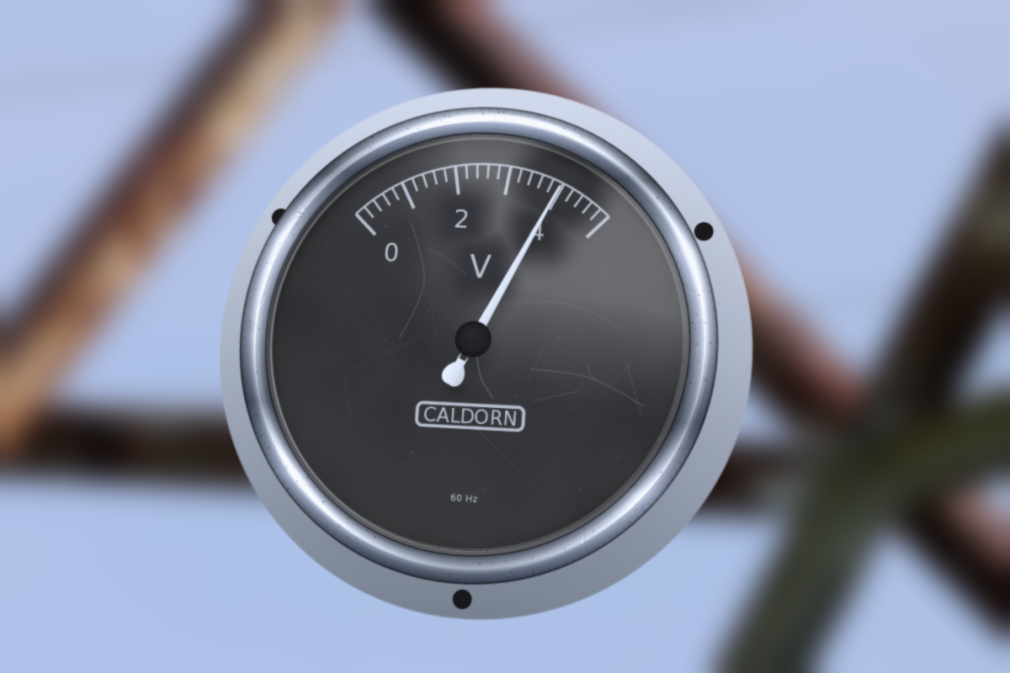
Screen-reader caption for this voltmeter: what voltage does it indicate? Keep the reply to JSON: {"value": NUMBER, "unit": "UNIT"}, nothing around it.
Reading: {"value": 4, "unit": "V"}
